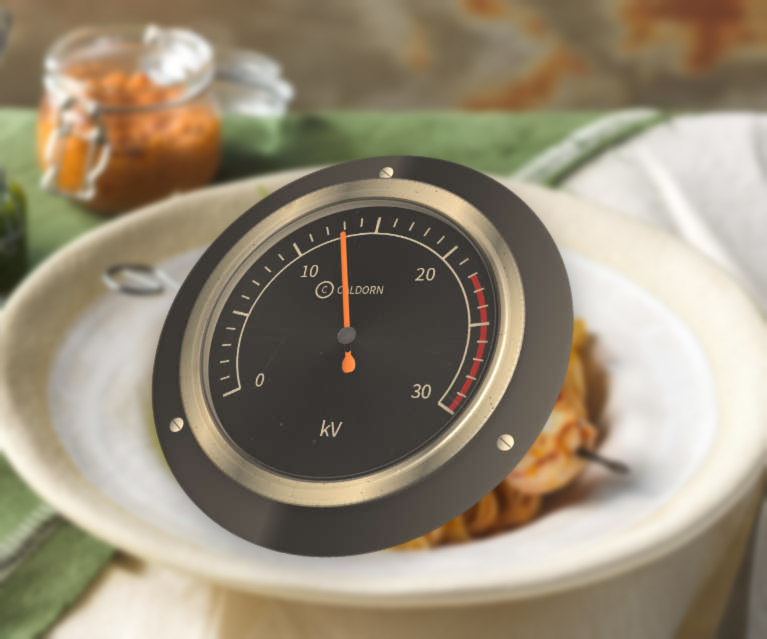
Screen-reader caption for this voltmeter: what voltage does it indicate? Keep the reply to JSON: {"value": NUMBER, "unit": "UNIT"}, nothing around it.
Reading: {"value": 13, "unit": "kV"}
